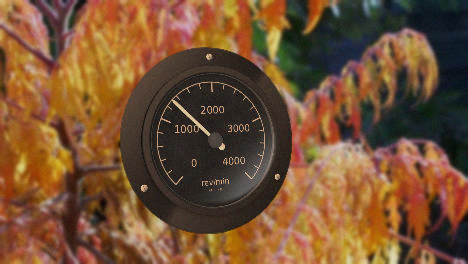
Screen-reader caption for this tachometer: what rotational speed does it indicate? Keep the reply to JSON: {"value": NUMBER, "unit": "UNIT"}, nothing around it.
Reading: {"value": 1300, "unit": "rpm"}
